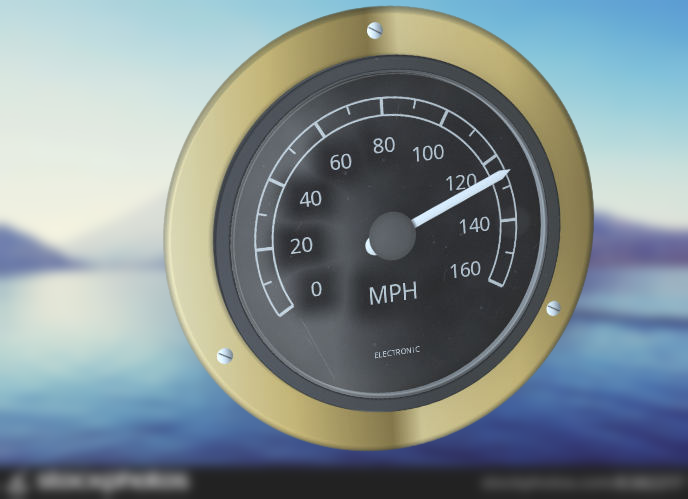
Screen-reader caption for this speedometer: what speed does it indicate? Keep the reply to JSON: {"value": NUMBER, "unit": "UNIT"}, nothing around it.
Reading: {"value": 125, "unit": "mph"}
